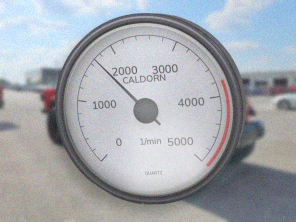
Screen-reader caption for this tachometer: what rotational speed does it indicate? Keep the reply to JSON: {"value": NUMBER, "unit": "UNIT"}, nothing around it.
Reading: {"value": 1700, "unit": "rpm"}
